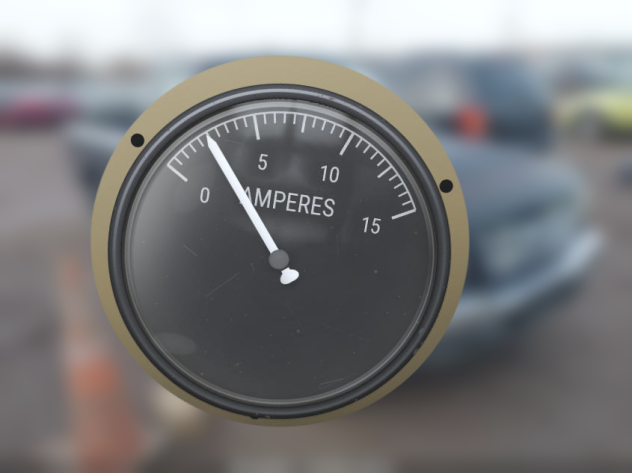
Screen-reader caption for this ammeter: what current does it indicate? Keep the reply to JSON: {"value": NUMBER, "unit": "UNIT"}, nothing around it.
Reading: {"value": 2.5, "unit": "A"}
